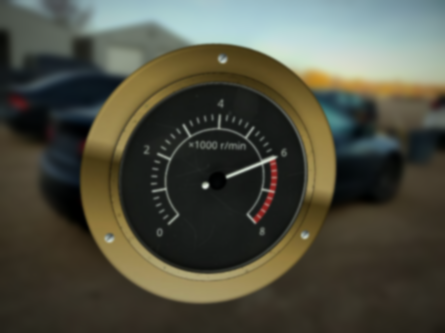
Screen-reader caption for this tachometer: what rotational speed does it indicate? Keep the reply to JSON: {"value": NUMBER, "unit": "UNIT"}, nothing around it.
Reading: {"value": 6000, "unit": "rpm"}
